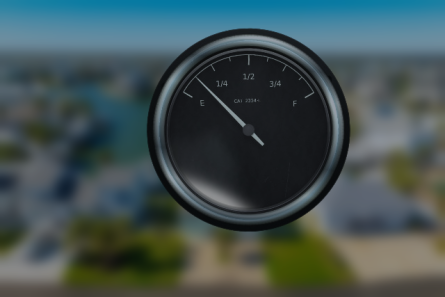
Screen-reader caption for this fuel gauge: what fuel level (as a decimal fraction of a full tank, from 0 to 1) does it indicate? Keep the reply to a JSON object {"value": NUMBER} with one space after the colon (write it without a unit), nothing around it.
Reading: {"value": 0.125}
